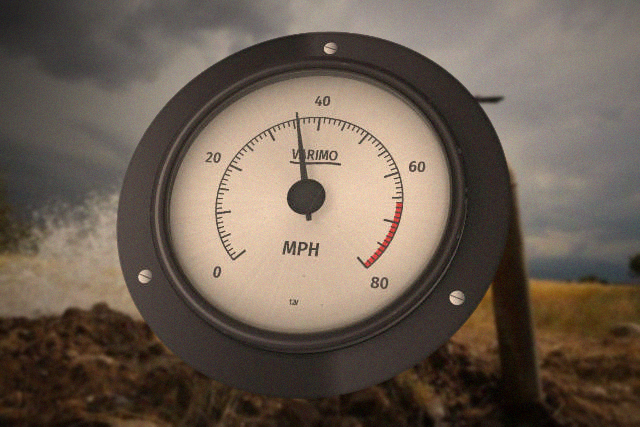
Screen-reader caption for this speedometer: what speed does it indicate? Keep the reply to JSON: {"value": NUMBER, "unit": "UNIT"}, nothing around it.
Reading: {"value": 36, "unit": "mph"}
